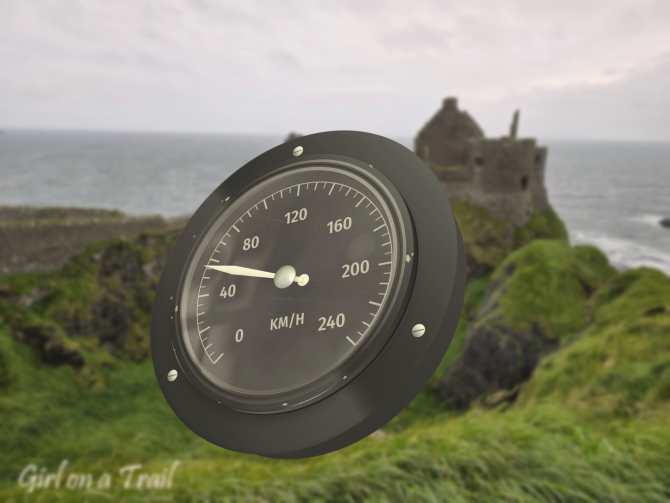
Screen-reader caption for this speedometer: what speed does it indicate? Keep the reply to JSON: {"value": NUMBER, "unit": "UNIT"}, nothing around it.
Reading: {"value": 55, "unit": "km/h"}
